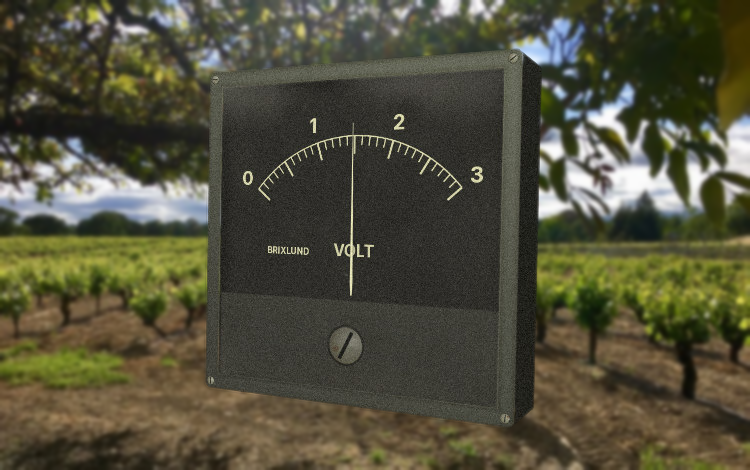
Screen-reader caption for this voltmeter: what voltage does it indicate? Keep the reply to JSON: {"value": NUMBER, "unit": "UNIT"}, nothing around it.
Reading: {"value": 1.5, "unit": "V"}
